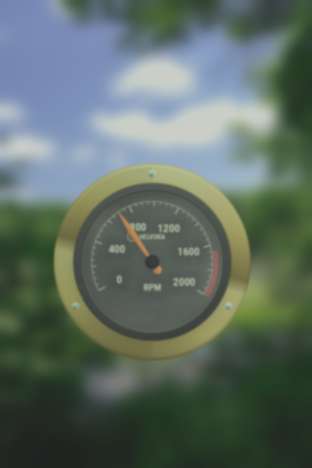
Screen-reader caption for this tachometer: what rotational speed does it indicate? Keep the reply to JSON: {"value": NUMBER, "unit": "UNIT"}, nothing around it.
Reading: {"value": 700, "unit": "rpm"}
